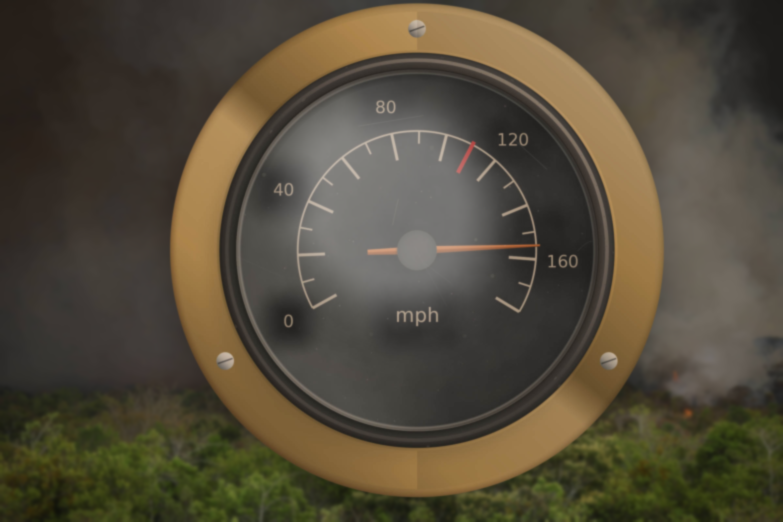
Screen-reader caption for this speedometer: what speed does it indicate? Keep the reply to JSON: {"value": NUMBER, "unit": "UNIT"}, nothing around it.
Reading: {"value": 155, "unit": "mph"}
